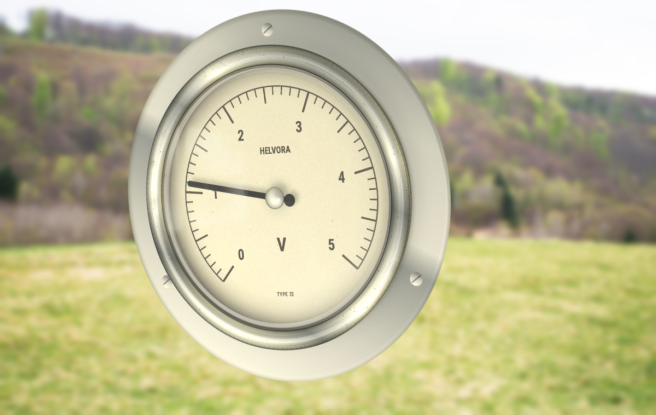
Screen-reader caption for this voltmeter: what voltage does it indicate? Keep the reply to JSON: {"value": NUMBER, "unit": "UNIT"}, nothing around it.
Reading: {"value": 1.1, "unit": "V"}
